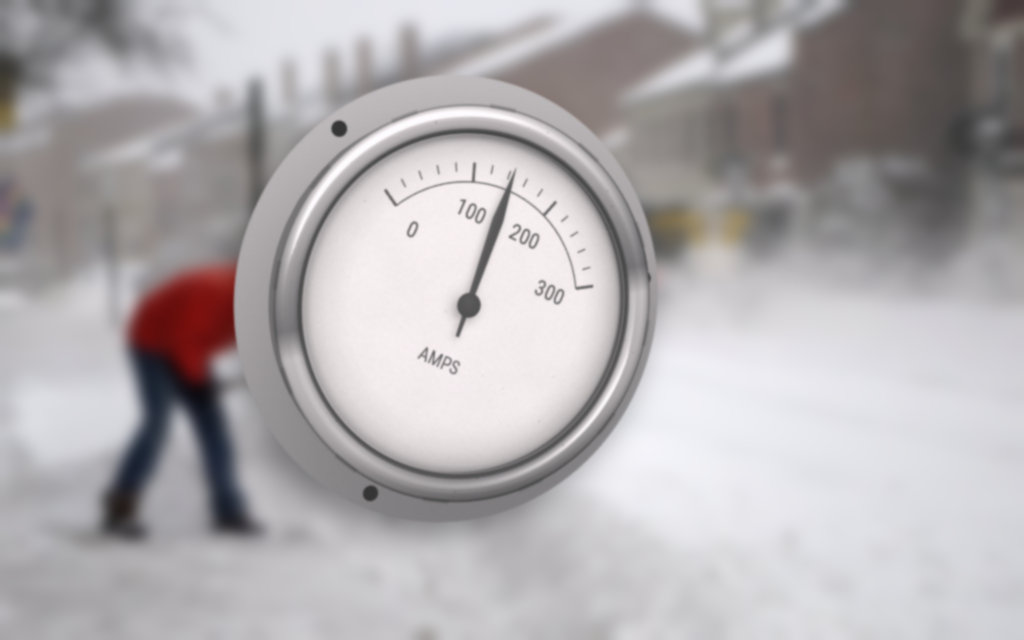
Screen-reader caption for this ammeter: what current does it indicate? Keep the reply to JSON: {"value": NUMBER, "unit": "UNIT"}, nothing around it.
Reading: {"value": 140, "unit": "A"}
